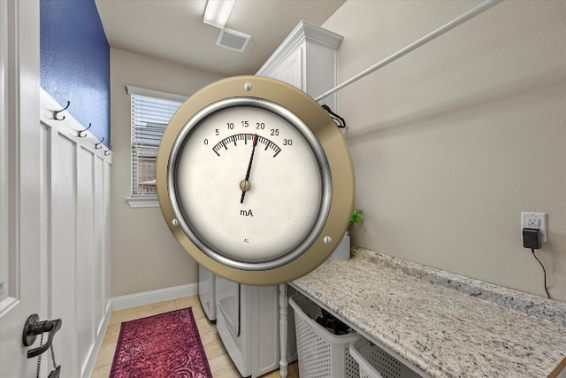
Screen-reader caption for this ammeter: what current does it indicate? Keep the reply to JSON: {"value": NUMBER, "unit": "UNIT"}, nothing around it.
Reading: {"value": 20, "unit": "mA"}
